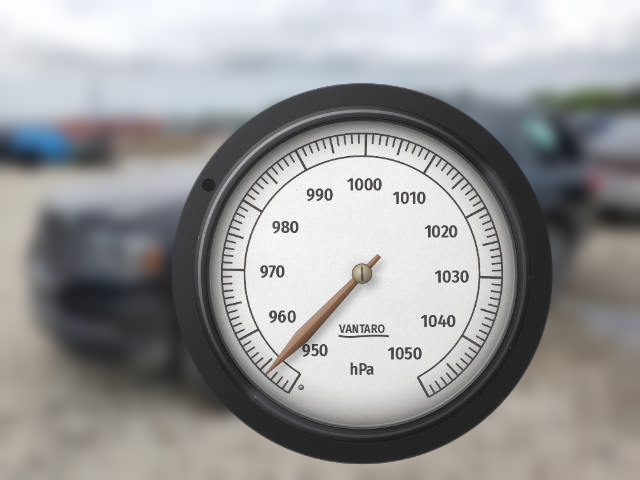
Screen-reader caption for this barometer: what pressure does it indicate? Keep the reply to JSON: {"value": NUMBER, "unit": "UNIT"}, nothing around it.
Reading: {"value": 954, "unit": "hPa"}
